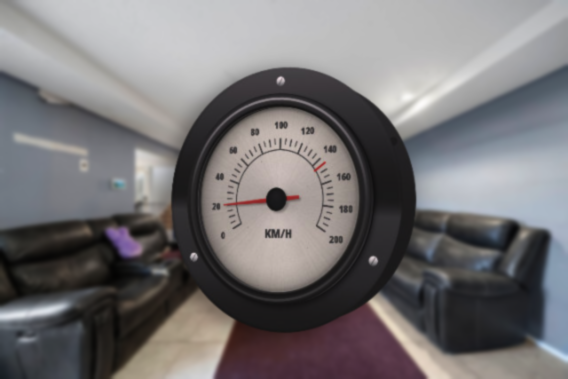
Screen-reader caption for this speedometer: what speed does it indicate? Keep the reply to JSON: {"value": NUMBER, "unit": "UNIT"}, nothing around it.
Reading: {"value": 20, "unit": "km/h"}
